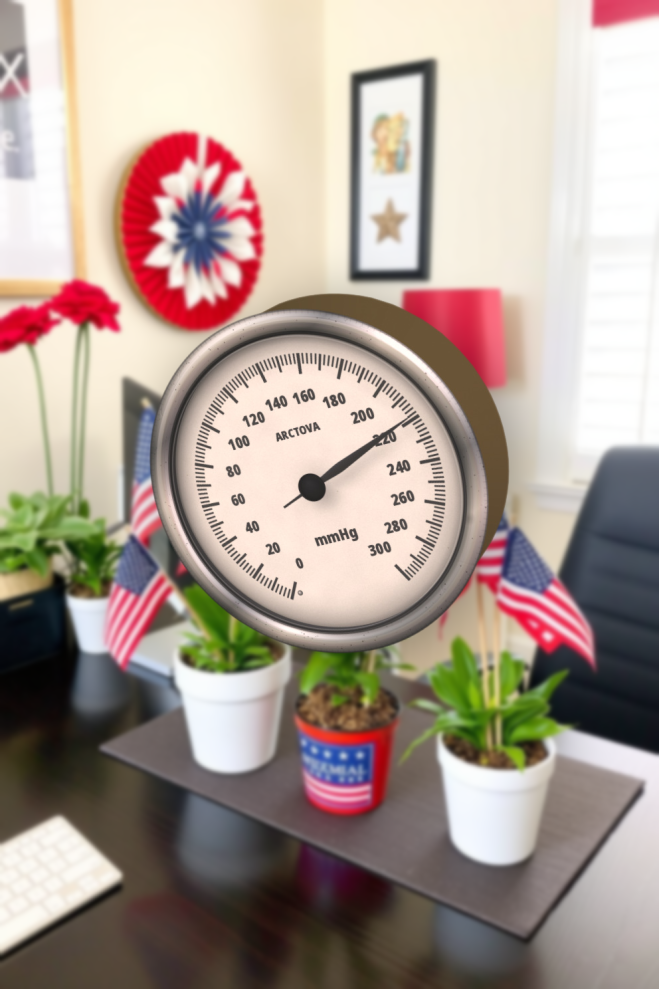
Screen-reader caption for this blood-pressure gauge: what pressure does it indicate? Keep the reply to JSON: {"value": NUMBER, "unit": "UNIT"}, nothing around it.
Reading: {"value": 218, "unit": "mmHg"}
